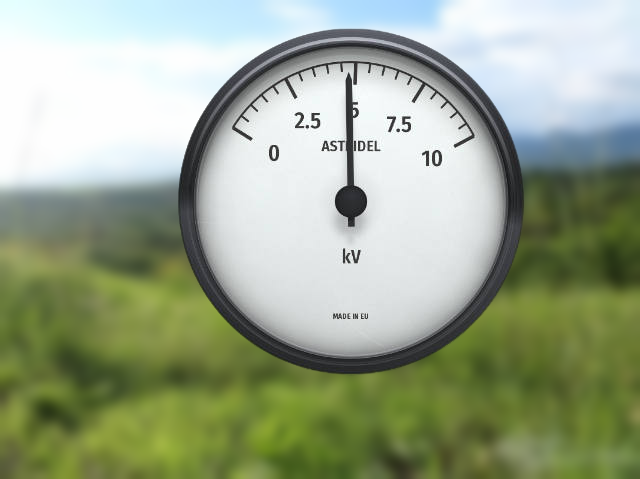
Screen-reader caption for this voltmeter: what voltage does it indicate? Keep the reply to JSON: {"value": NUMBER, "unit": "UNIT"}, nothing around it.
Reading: {"value": 4.75, "unit": "kV"}
